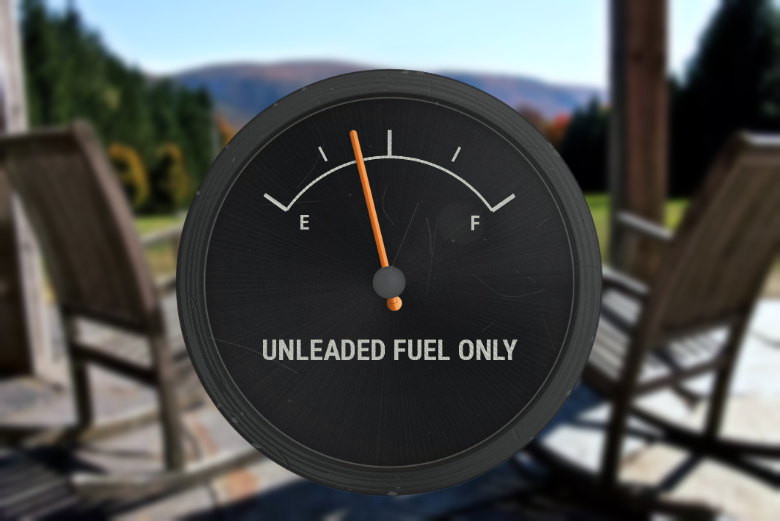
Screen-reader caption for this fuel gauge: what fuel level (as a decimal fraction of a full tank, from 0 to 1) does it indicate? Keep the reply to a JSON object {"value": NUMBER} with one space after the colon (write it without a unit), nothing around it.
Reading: {"value": 0.375}
